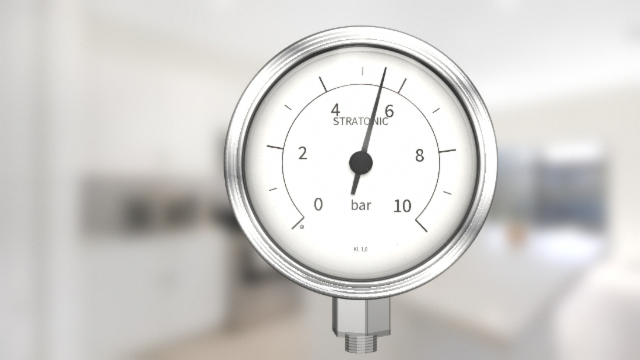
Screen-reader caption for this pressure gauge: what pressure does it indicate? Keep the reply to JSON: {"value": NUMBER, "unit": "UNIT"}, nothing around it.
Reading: {"value": 5.5, "unit": "bar"}
